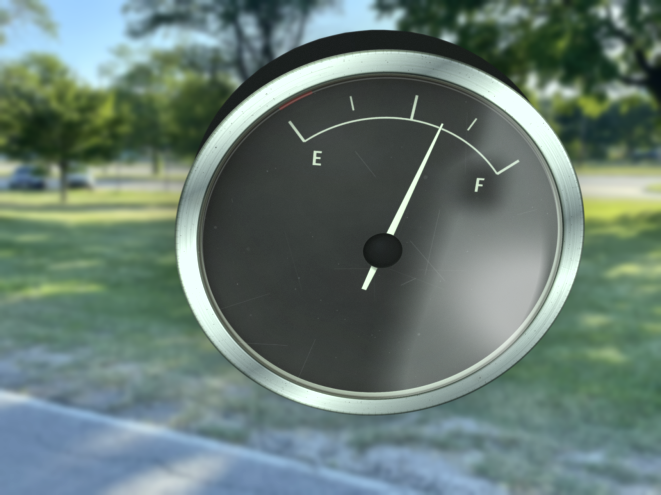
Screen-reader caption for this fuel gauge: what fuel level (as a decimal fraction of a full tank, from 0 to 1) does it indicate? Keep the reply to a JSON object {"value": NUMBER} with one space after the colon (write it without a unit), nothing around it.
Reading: {"value": 0.625}
